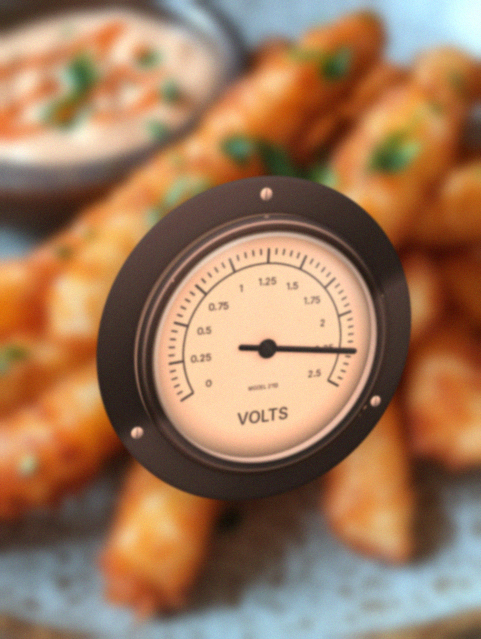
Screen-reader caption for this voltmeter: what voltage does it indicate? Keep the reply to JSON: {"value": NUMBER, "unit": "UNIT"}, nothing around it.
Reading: {"value": 2.25, "unit": "V"}
